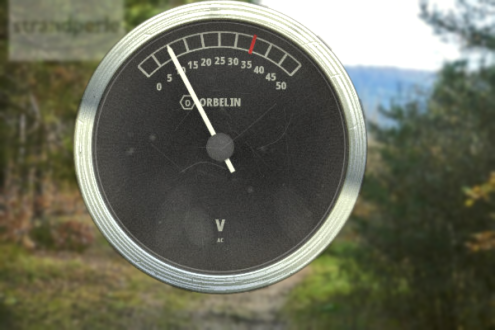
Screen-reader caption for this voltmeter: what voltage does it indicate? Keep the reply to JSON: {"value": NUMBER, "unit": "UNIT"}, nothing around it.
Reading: {"value": 10, "unit": "V"}
